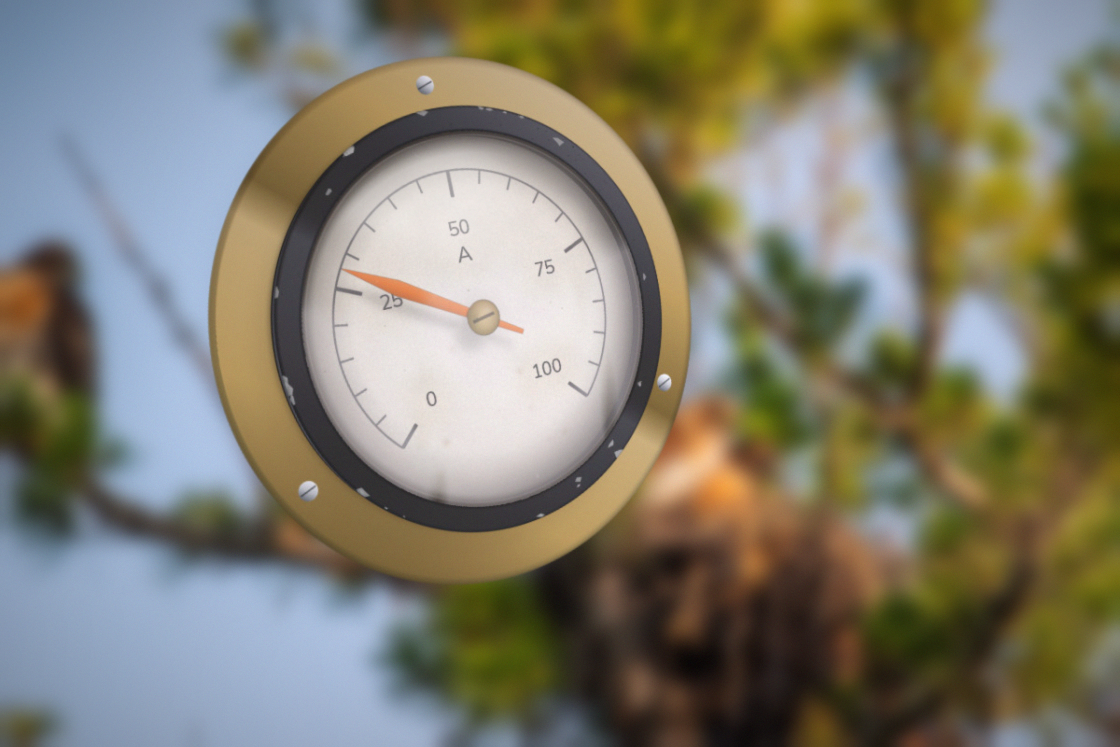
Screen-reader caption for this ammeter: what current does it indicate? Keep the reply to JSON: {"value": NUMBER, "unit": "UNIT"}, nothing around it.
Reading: {"value": 27.5, "unit": "A"}
